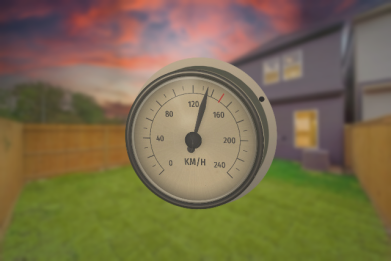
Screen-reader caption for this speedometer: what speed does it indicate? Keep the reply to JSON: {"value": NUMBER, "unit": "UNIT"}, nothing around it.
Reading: {"value": 135, "unit": "km/h"}
